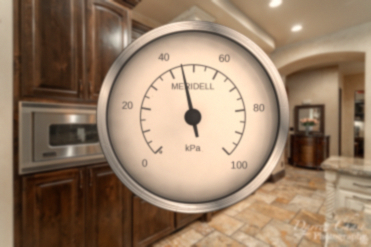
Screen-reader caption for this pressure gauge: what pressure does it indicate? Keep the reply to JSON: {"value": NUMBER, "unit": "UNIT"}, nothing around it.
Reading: {"value": 45, "unit": "kPa"}
